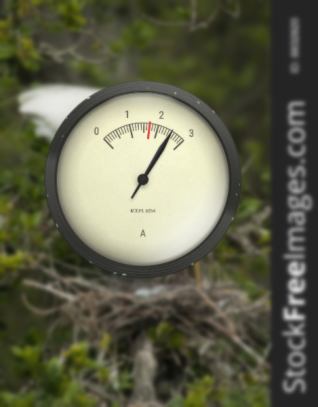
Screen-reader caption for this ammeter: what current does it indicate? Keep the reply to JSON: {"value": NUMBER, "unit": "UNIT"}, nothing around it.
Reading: {"value": 2.5, "unit": "A"}
